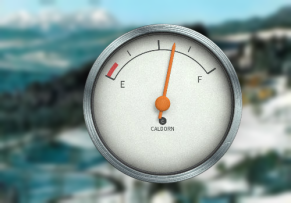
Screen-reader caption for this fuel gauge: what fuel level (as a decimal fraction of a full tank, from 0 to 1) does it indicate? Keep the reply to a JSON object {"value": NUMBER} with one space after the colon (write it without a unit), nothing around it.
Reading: {"value": 0.625}
